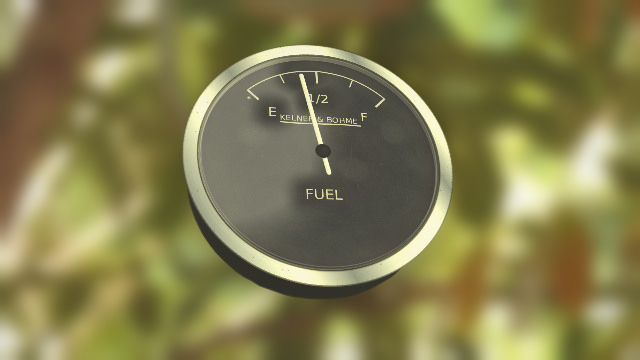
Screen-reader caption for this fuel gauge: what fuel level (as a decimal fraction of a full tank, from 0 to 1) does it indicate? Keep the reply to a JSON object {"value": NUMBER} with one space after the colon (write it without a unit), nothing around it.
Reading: {"value": 0.375}
